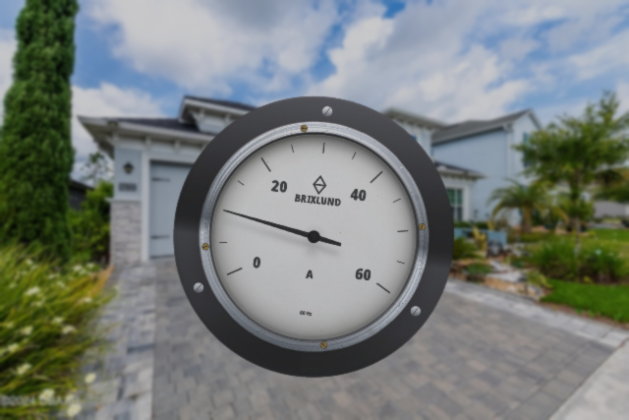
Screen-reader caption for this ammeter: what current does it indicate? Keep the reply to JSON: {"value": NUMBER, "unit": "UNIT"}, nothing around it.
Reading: {"value": 10, "unit": "A"}
